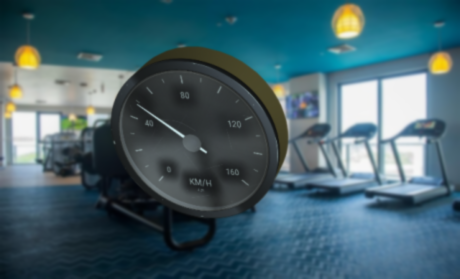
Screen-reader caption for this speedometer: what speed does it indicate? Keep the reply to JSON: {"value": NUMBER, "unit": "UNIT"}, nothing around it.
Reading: {"value": 50, "unit": "km/h"}
